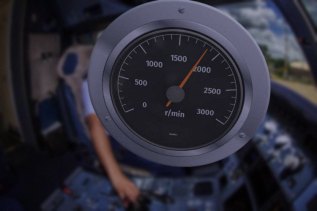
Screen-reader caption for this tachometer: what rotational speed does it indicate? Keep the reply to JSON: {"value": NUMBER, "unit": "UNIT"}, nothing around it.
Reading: {"value": 1850, "unit": "rpm"}
